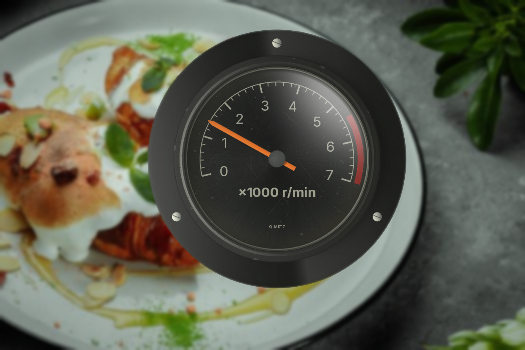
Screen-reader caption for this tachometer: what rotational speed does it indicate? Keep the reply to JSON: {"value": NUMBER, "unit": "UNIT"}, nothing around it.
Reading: {"value": 1400, "unit": "rpm"}
